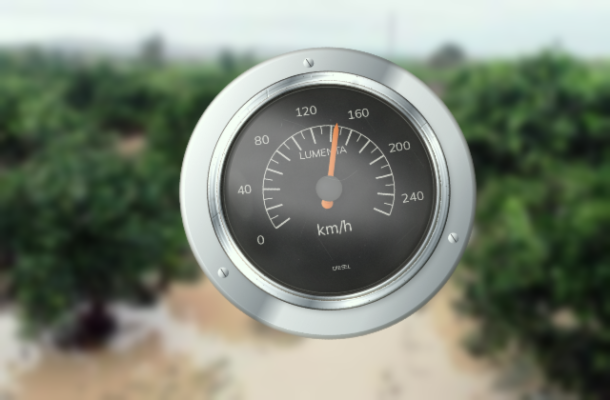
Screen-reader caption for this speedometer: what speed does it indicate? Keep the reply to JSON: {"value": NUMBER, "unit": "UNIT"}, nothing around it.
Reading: {"value": 145, "unit": "km/h"}
